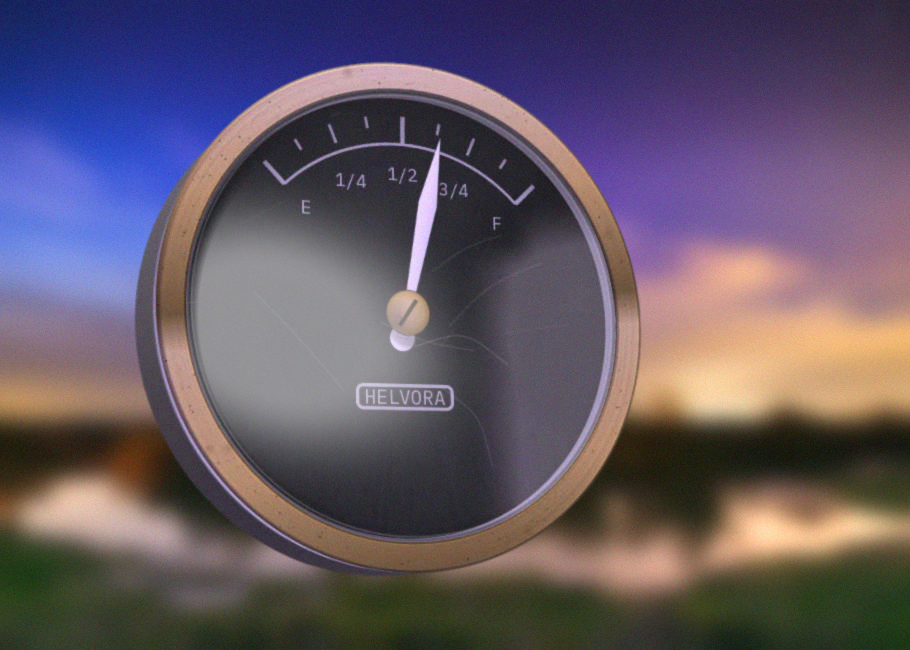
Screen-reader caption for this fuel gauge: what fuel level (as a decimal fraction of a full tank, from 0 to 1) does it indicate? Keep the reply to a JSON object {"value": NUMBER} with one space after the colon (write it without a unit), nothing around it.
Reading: {"value": 0.625}
